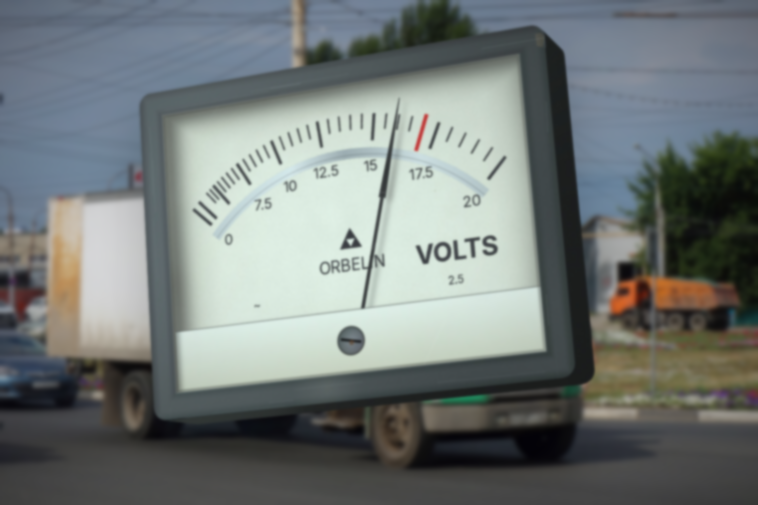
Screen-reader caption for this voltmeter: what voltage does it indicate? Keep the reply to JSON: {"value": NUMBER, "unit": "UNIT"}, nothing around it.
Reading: {"value": 16, "unit": "V"}
